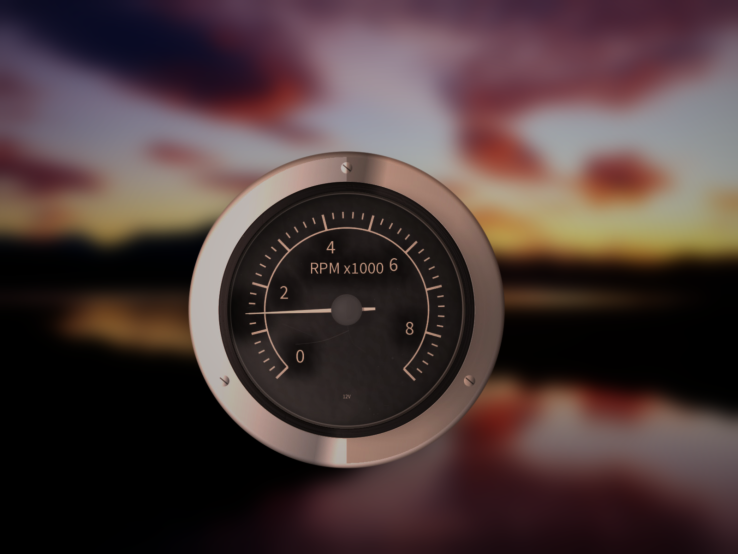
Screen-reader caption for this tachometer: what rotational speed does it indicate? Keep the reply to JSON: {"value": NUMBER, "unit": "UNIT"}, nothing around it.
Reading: {"value": 1400, "unit": "rpm"}
